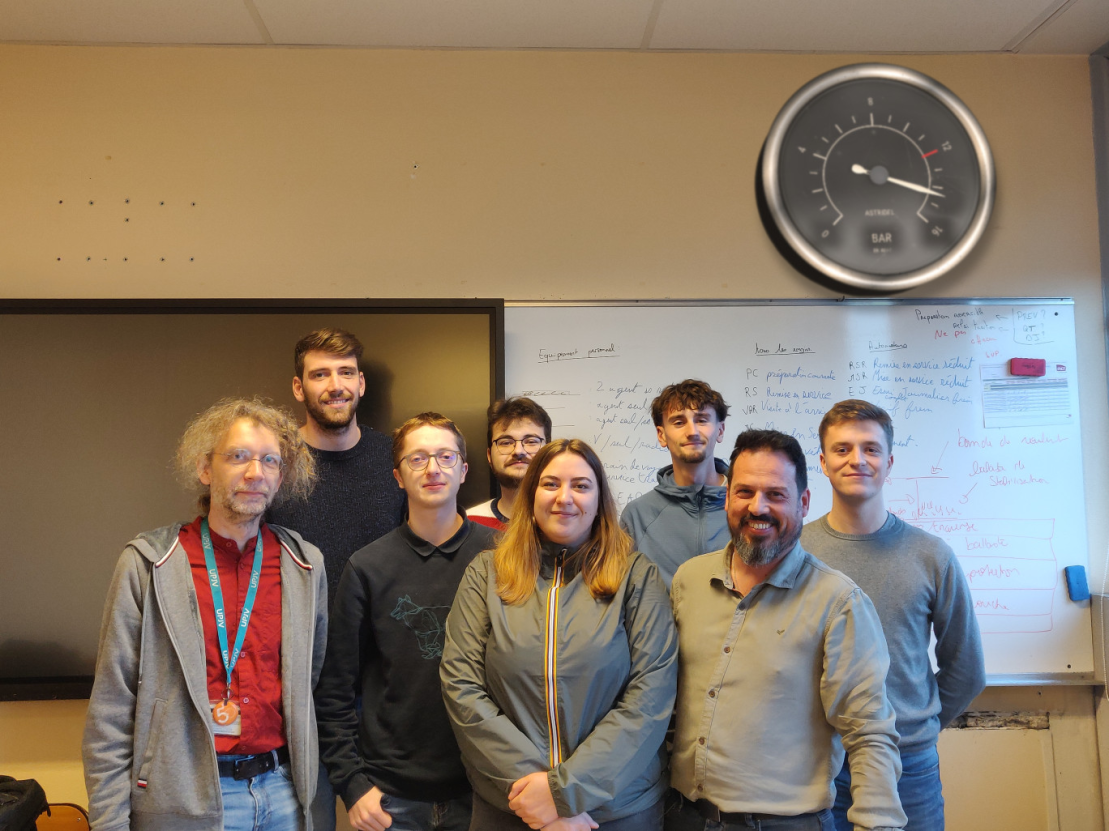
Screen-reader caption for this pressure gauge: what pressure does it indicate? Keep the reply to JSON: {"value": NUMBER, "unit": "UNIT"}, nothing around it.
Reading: {"value": 14.5, "unit": "bar"}
